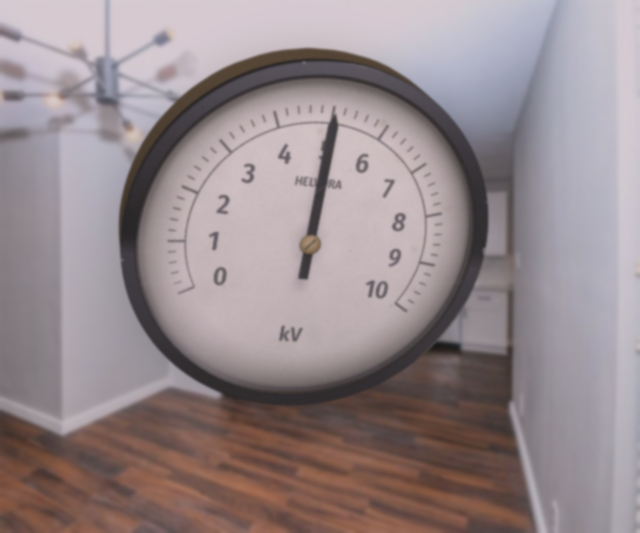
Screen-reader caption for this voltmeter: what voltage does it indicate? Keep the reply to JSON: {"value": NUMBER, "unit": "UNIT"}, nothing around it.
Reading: {"value": 5, "unit": "kV"}
